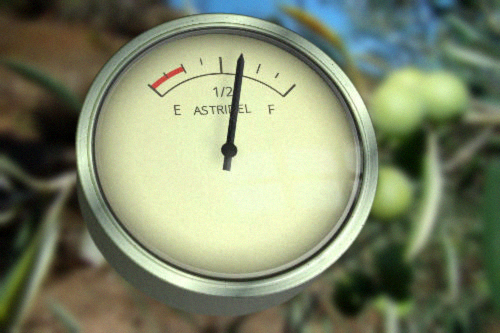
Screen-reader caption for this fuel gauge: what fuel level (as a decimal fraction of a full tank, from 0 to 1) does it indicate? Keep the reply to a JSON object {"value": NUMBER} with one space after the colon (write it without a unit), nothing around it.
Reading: {"value": 0.625}
